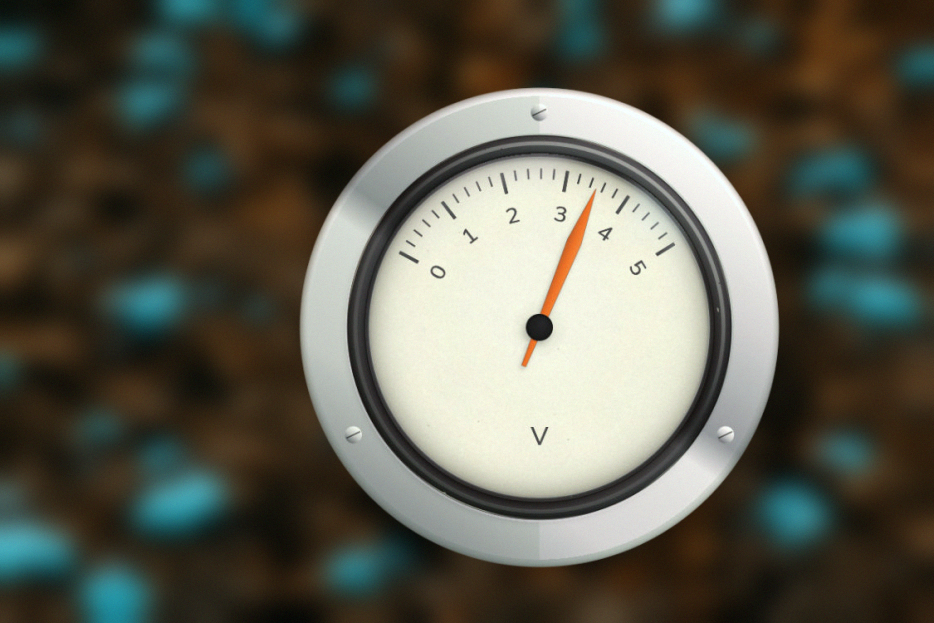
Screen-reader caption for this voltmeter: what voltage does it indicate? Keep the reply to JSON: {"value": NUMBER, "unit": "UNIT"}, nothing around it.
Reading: {"value": 3.5, "unit": "V"}
